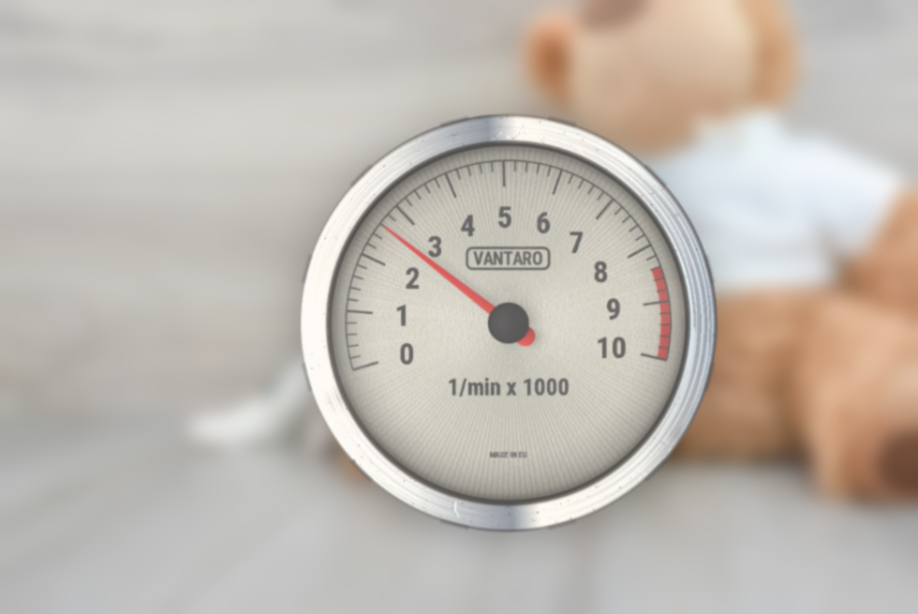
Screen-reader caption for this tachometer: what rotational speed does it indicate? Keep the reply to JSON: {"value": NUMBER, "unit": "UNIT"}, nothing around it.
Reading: {"value": 2600, "unit": "rpm"}
